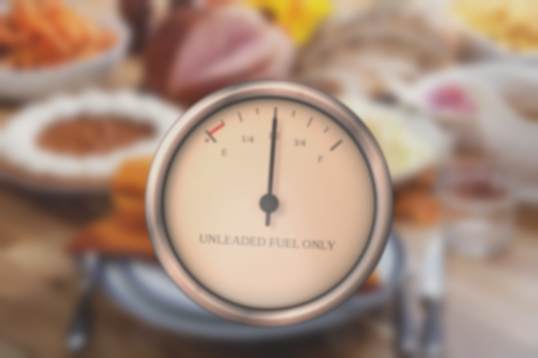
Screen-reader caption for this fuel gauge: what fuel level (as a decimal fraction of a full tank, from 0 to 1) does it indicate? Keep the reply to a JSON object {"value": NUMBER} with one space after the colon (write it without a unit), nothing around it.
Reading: {"value": 0.5}
